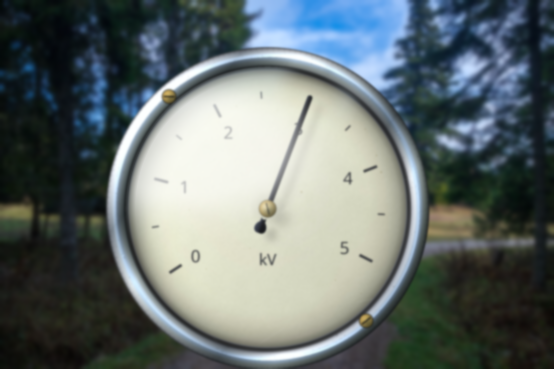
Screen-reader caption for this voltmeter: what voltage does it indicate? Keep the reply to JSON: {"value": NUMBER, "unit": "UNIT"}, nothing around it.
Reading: {"value": 3, "unit": "kV"}
